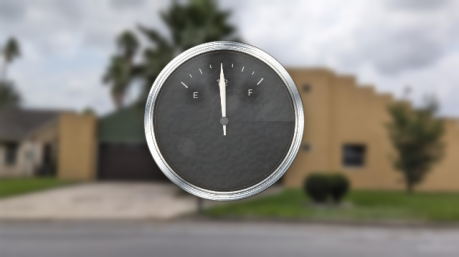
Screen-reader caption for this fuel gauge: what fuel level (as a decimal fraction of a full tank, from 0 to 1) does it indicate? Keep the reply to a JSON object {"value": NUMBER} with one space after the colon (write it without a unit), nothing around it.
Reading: {"value": 0.5}
